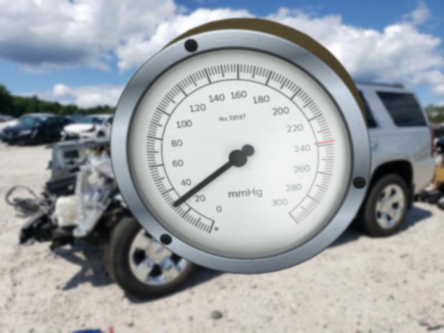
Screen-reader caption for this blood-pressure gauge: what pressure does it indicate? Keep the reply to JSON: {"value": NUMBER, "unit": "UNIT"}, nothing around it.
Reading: {"value": 30, "unit": "mmHg"}
